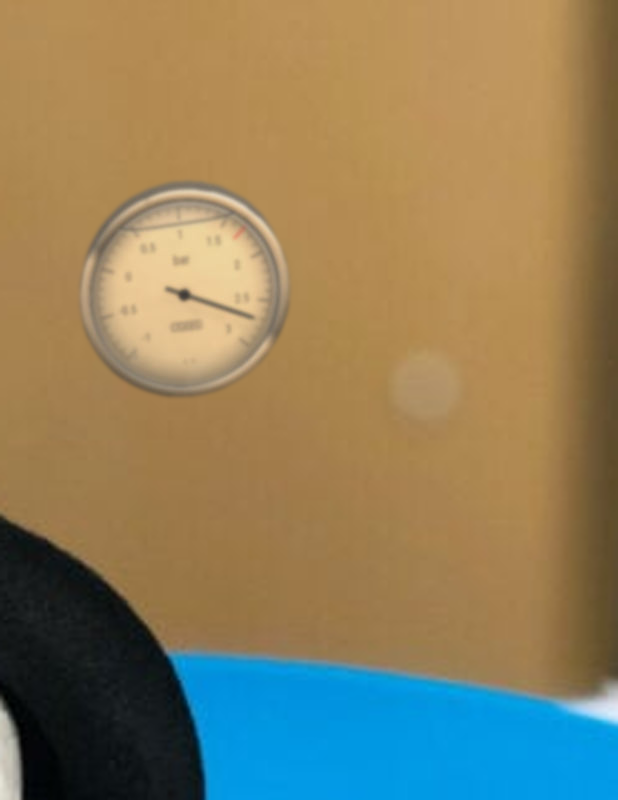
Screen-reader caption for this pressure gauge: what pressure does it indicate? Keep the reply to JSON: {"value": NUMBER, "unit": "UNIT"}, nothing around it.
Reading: {"value": 2.7, "unit": "bar"}
